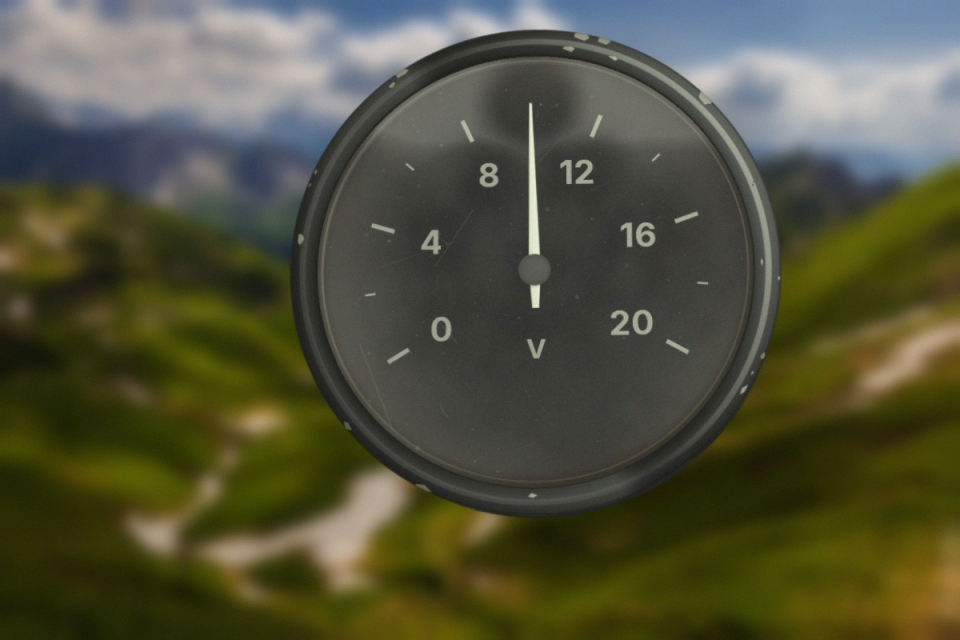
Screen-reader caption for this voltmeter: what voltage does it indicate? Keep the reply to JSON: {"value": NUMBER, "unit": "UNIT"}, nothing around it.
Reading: {"value": 10, "unit": "V"}
